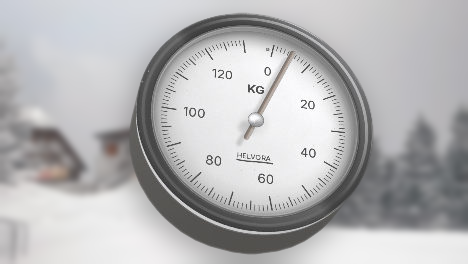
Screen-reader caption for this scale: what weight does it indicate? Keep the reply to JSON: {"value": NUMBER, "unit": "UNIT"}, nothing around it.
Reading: {"value": 5, "unit": "kg"}
